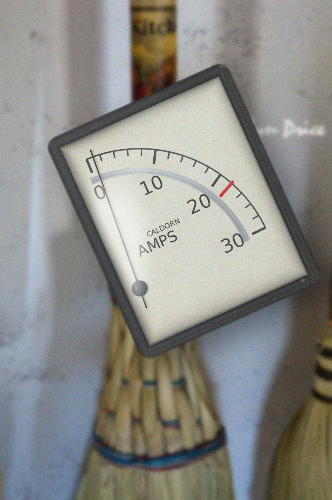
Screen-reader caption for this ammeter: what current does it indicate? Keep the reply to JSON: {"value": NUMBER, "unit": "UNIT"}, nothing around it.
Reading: {"value": 1, "unit": "A"}
